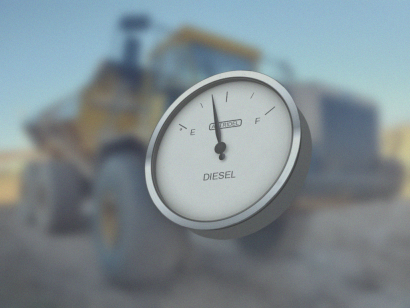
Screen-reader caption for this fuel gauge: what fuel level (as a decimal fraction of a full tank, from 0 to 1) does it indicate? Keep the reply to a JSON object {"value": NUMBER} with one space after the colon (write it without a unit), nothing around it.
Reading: {"value": 0.375}
